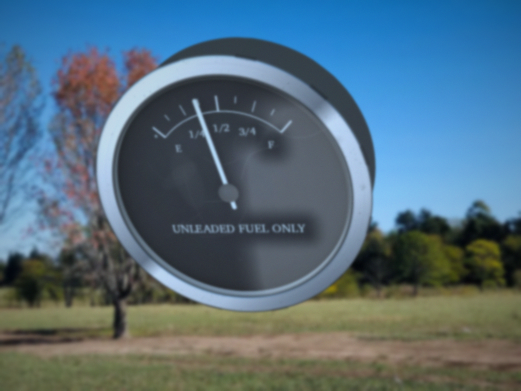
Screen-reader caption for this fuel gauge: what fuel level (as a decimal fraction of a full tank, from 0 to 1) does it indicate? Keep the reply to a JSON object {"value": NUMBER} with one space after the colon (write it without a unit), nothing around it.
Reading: {"value": 0.375}
